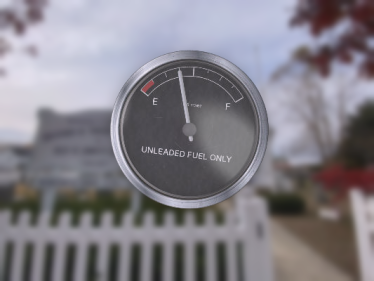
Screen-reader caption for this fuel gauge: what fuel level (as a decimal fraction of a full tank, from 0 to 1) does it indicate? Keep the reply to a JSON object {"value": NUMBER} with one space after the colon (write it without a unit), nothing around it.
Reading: {"value": 0.375}
